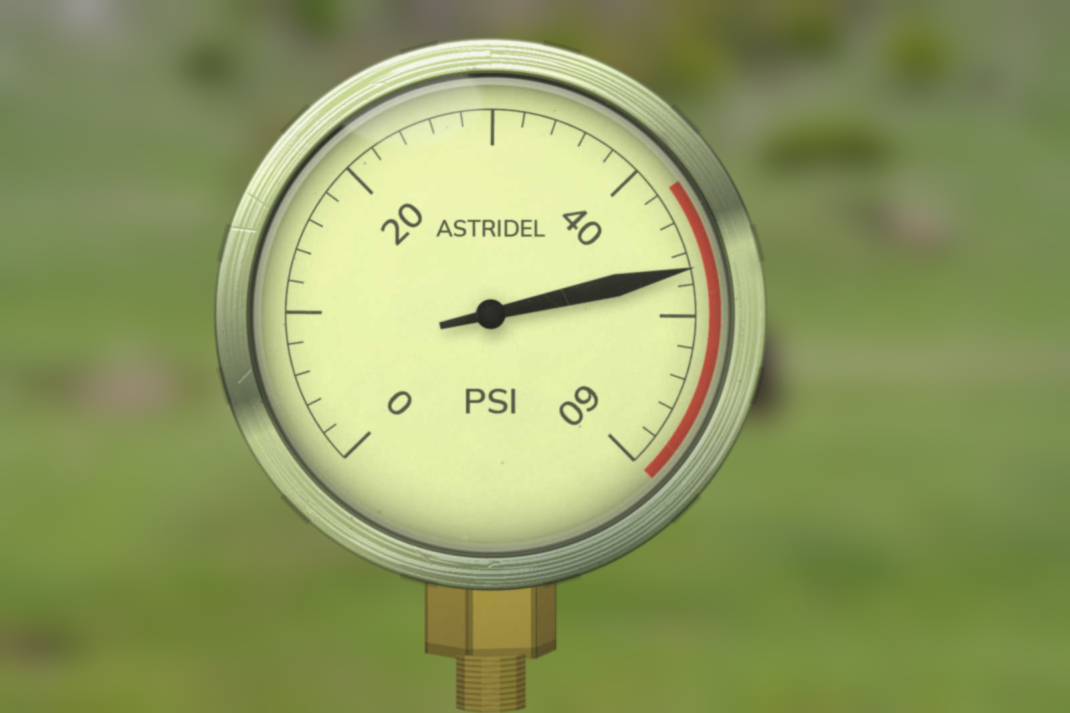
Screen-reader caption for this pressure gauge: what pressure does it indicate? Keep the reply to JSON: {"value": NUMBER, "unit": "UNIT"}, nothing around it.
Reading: {"value": 47, "unit": "psi"}
